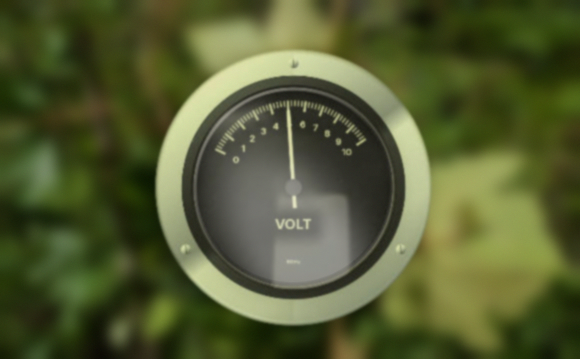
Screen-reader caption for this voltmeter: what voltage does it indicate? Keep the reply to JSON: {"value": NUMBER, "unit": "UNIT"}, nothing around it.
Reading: {"value": 5, "unit": "V"}
